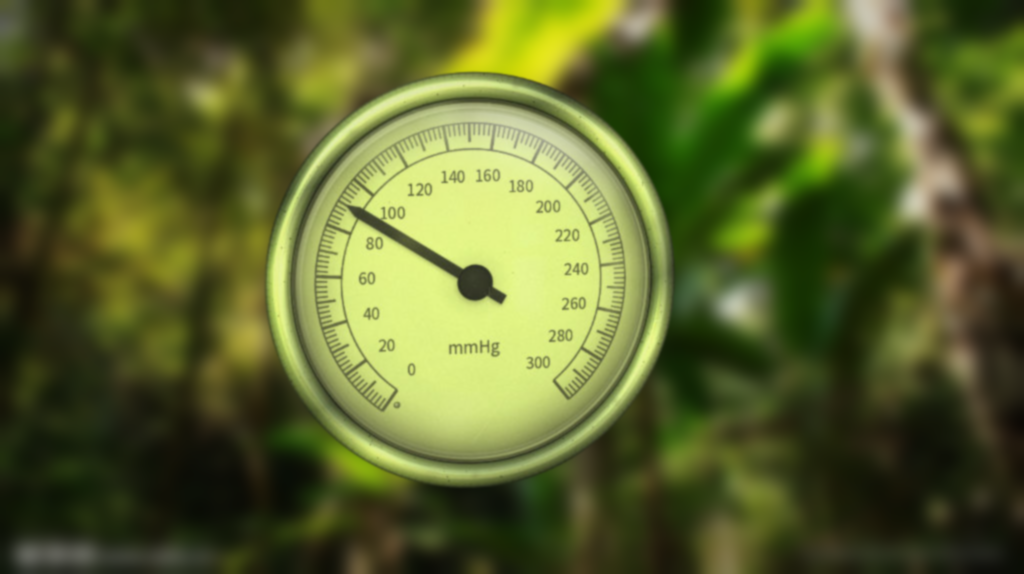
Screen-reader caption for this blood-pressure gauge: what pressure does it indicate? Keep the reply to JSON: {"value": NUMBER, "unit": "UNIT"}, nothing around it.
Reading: {"value": 90, "unit": "mmHg"}
